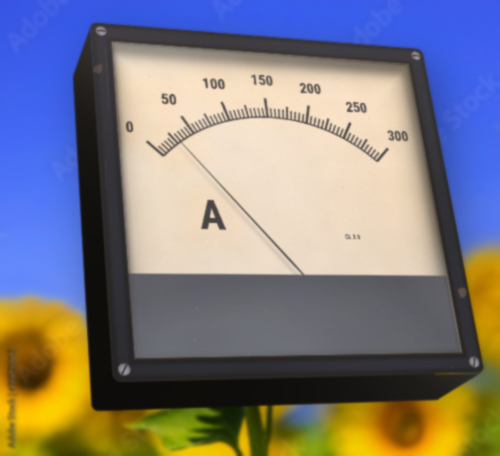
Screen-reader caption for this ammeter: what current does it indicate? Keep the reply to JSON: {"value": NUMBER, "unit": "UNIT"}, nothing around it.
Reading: {"value": 25, "unit": "A"}
